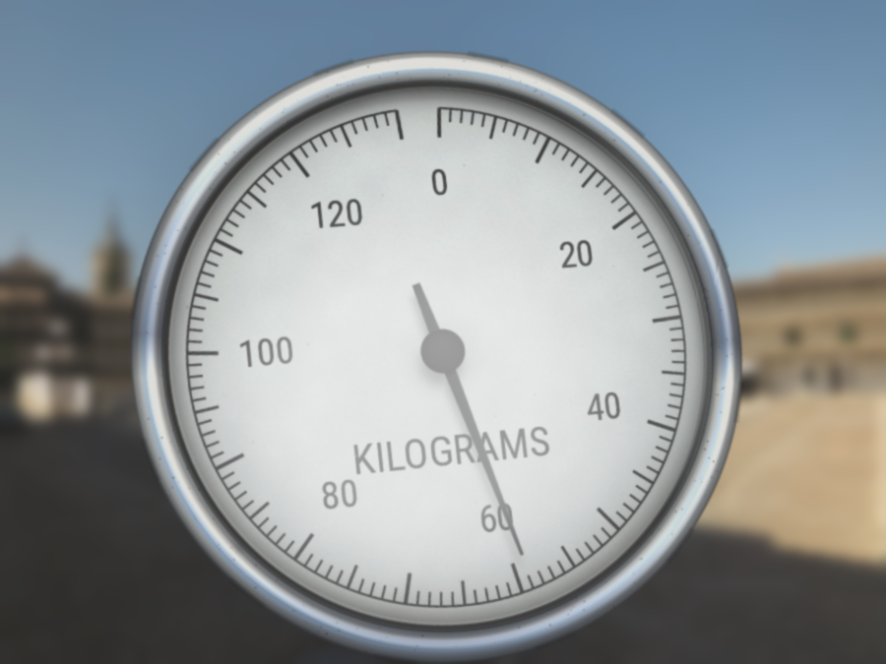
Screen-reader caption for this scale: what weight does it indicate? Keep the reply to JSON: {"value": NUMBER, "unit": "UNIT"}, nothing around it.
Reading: {"value": 59, "unit": "kg"}
